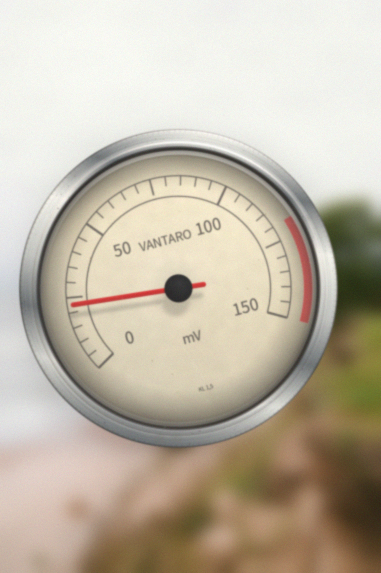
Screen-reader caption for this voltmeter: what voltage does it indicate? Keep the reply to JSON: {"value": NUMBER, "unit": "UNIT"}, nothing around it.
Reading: {"value": 22.5, "unit": "mV"}
